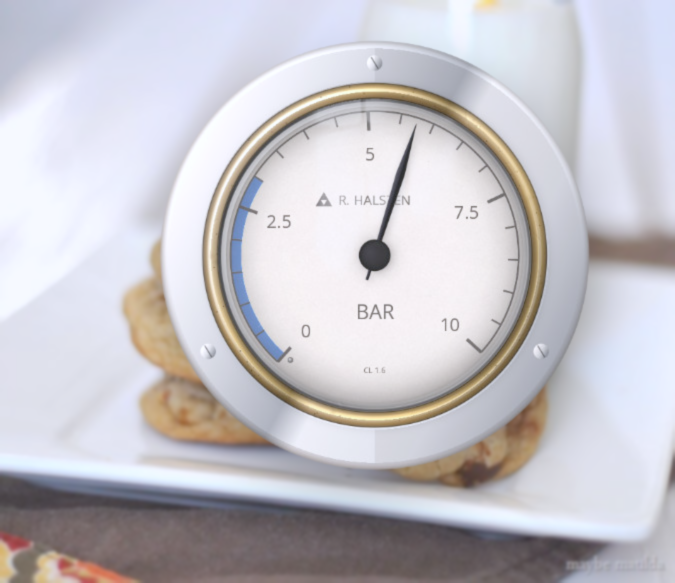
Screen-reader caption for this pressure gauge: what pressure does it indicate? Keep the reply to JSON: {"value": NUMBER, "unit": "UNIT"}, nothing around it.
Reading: {"value": 5.75, "unit": "bar"}
